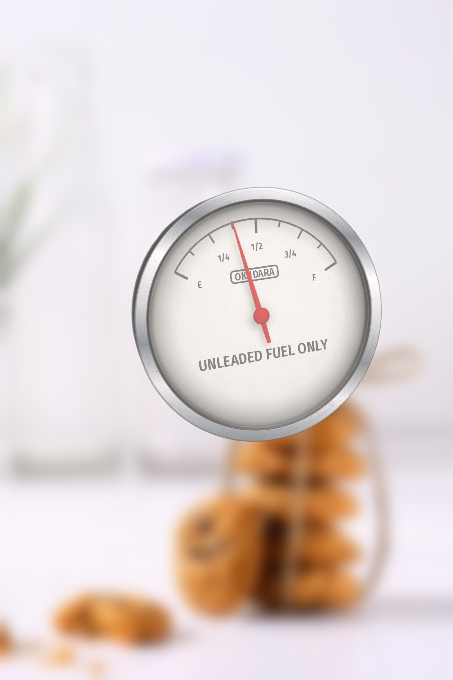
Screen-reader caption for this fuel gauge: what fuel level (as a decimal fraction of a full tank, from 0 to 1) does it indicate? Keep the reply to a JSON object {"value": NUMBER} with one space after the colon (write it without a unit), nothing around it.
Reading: {"value": 0.375}
